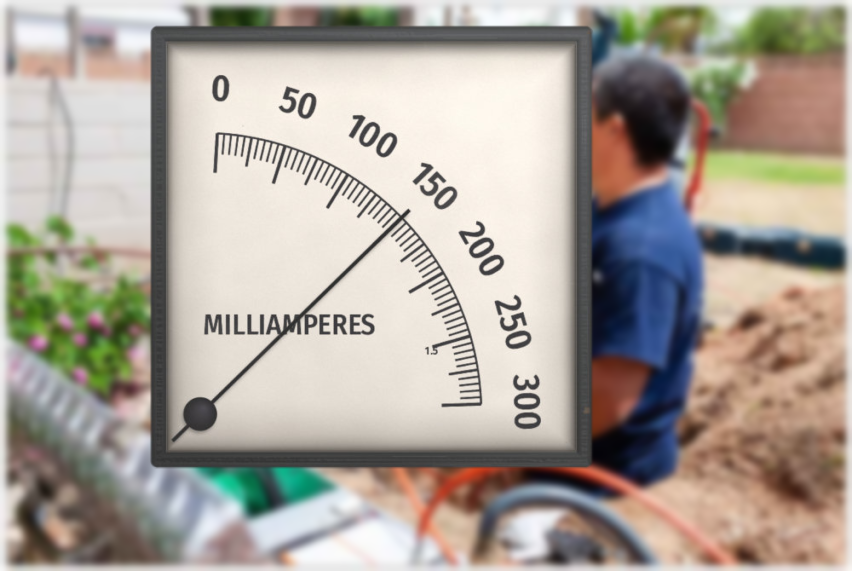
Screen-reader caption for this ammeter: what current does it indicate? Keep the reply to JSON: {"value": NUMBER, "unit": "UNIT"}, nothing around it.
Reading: {"value": 150, "unit": "mA"}
